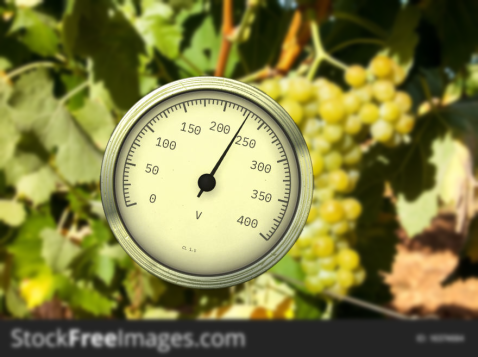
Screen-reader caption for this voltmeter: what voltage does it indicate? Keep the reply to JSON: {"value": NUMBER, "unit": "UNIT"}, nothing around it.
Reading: {"value": 230, "unit": "V"}
